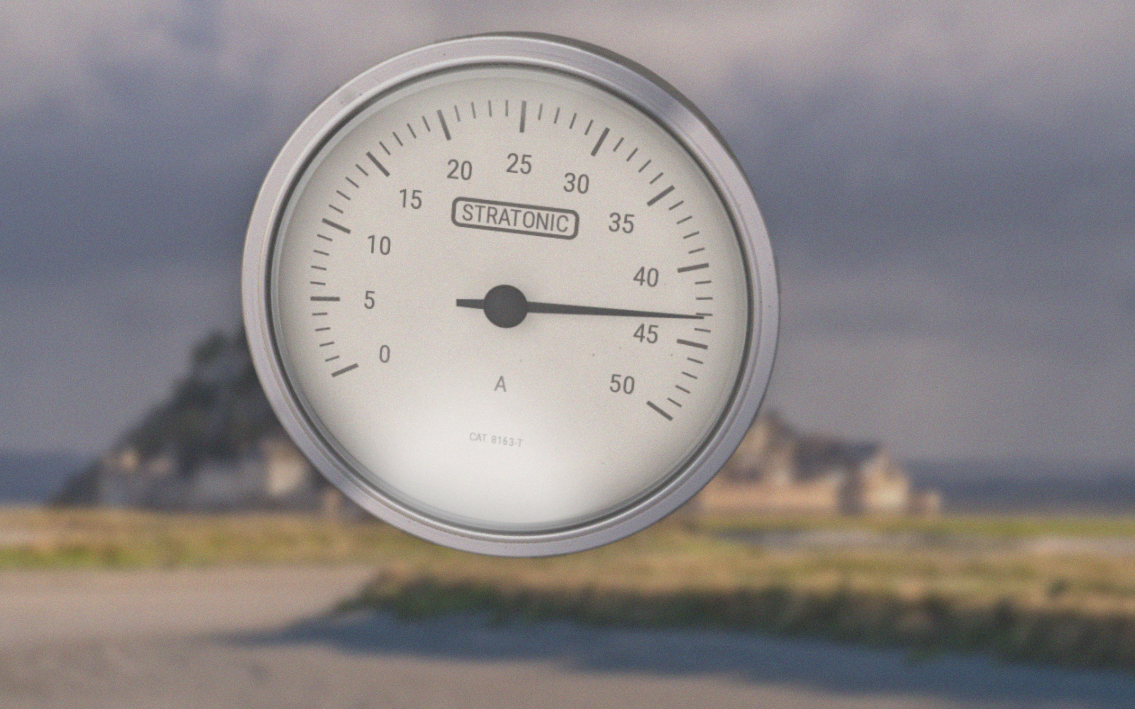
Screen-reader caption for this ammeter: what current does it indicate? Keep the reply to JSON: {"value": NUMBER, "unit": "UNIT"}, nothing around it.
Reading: {"value": 43, "unit": "A"}
